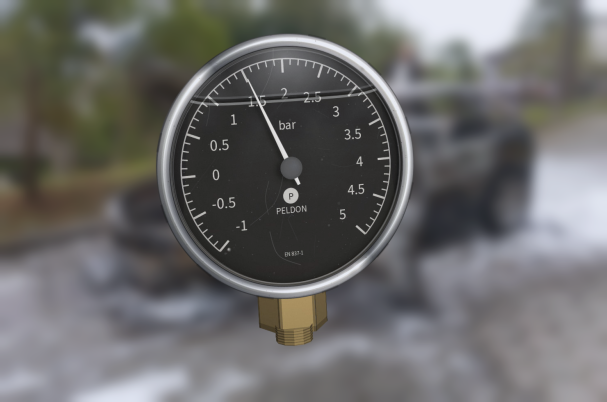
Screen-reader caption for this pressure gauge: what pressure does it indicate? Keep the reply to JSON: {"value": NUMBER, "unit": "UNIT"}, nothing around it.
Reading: {"value": 1.5, "unit": "bar"}
